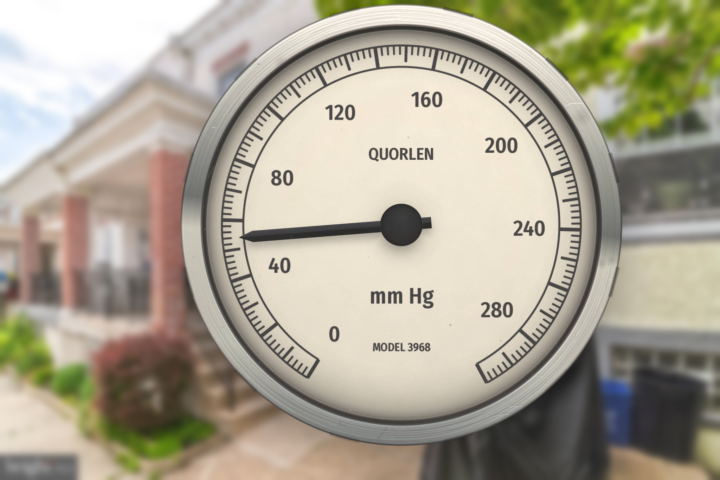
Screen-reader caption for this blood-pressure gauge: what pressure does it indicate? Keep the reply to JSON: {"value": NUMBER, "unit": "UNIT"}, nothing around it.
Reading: {"value": 54, "unit": "mmHg"}
